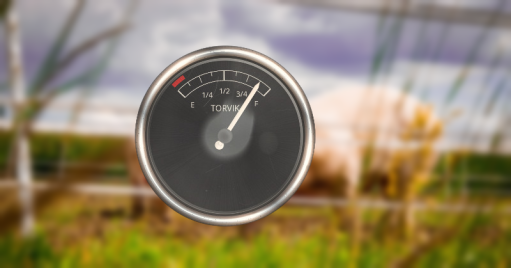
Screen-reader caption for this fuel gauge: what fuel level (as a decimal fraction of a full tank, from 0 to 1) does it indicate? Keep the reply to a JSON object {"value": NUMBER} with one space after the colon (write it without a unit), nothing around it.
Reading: {"value": 0.875}
